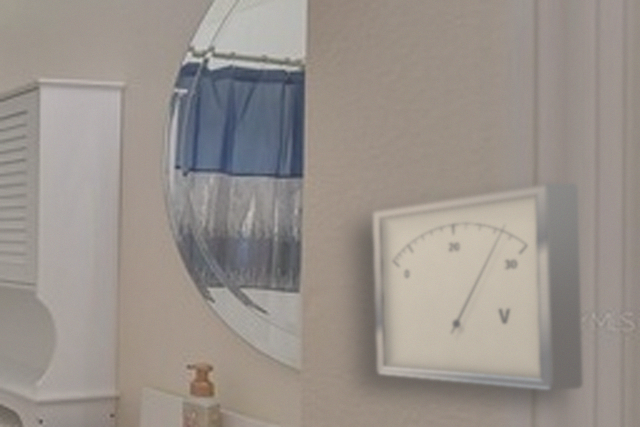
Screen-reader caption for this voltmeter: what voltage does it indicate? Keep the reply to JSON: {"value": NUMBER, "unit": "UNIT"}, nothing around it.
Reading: {"value": 27, "unit": "V"}
